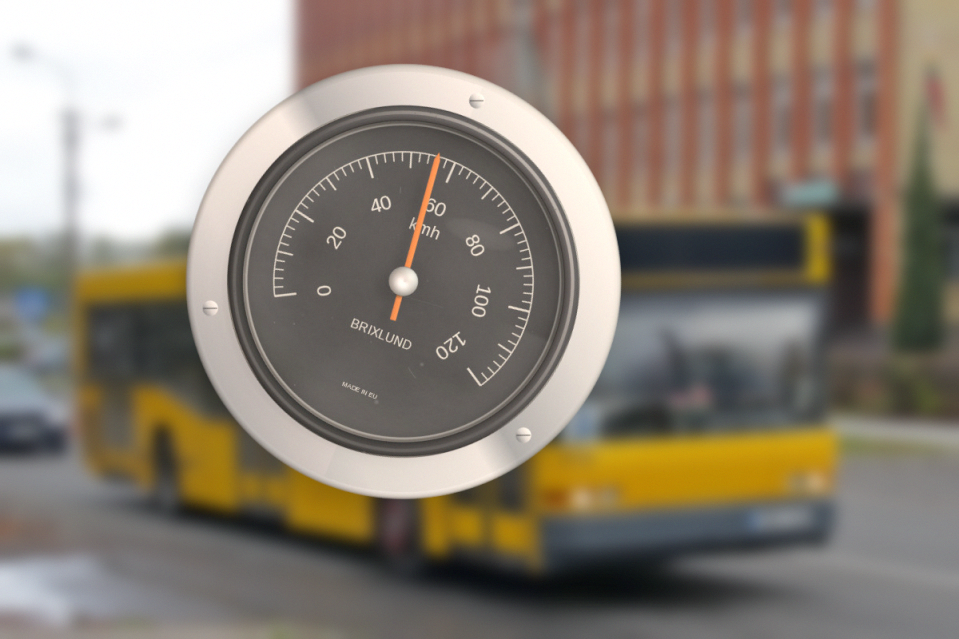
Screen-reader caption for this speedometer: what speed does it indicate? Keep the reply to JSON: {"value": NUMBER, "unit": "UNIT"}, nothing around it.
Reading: {"value": 56, "unit": "km/h"}
